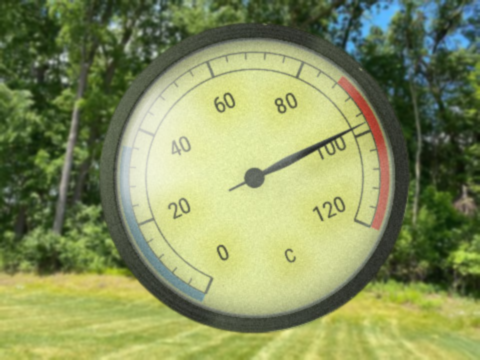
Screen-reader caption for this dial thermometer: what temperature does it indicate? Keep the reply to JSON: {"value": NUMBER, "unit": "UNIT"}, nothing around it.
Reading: {"value": 98, "unit": "°C"}
